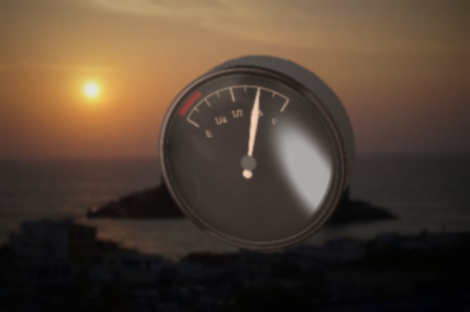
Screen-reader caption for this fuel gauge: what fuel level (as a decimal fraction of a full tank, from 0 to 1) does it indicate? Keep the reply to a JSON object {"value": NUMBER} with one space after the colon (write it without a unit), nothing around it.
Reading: {"value": 0.75}
